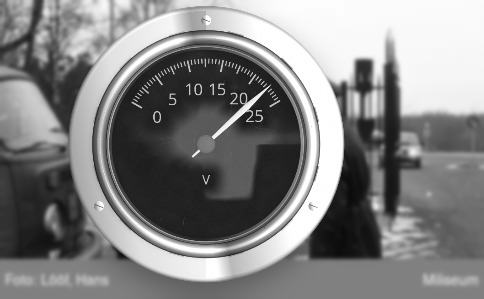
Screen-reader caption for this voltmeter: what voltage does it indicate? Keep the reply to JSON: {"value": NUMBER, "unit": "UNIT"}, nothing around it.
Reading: {"value": 22.5, "unit": "V"}
